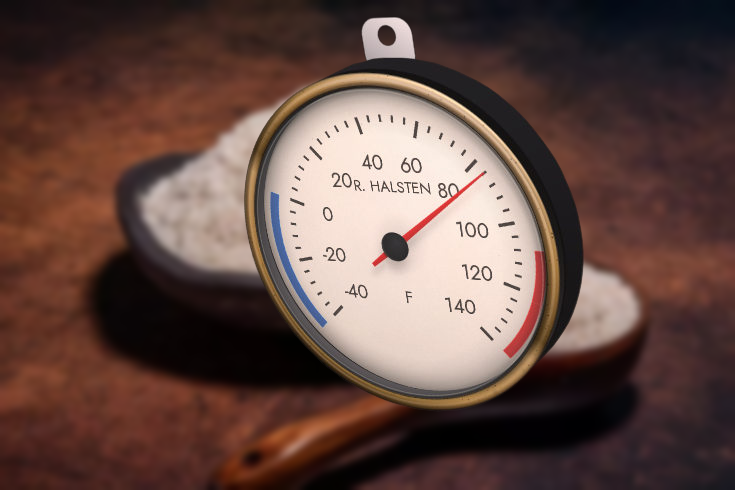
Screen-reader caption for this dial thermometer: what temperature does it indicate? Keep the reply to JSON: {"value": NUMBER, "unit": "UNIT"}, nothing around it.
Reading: {"value": 84, "unit": "°F"}
